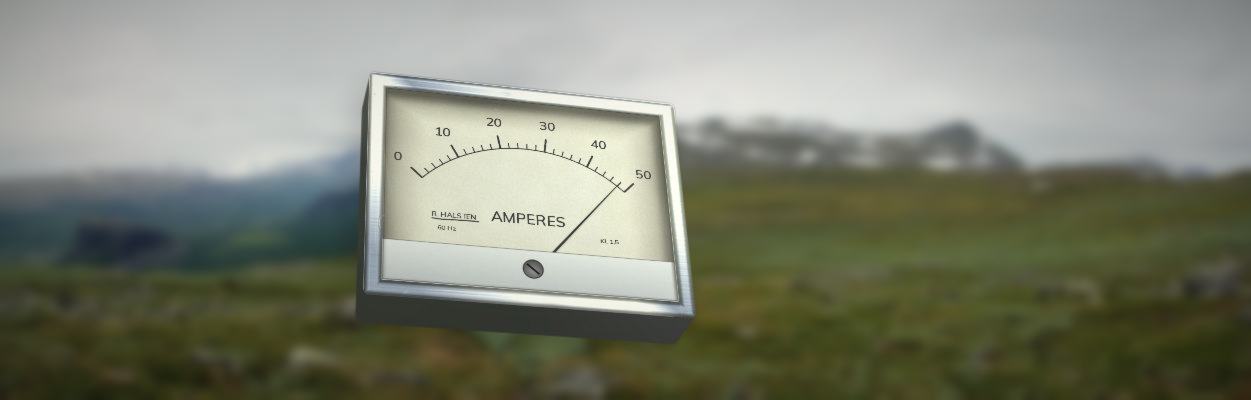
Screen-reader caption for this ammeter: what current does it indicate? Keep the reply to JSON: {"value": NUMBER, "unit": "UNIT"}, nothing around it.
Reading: {"value": 48, "unit": "A"}
